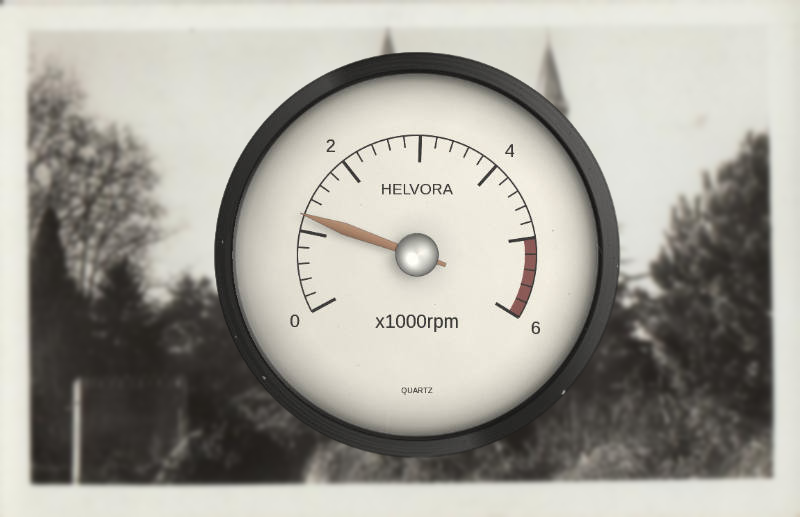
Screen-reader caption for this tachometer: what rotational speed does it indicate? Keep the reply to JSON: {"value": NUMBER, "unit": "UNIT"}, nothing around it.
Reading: {"value": 1200, "unit": "rpm"}
